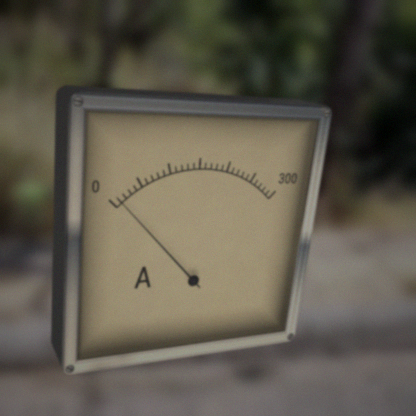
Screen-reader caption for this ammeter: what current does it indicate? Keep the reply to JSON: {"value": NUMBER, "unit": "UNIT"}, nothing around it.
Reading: {"value": 10, "unit": "A"}
